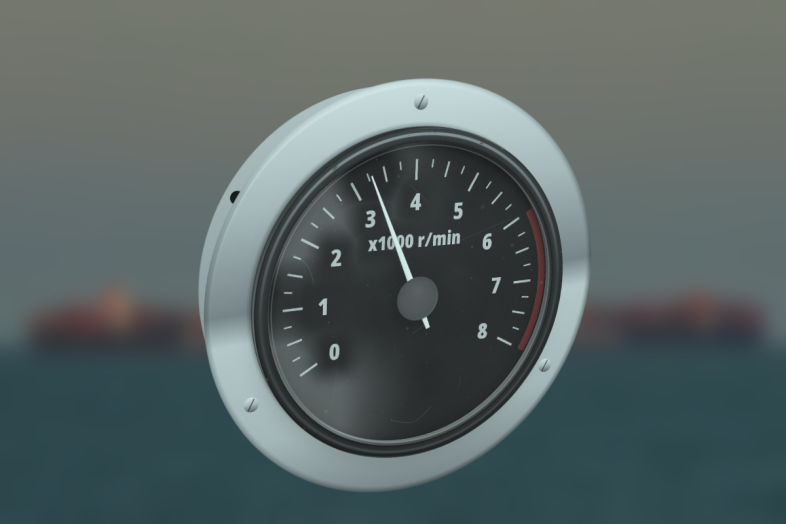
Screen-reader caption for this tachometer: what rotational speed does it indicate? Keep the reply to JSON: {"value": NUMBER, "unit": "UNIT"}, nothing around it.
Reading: {"value": 3250, "unit": "rpm"}
